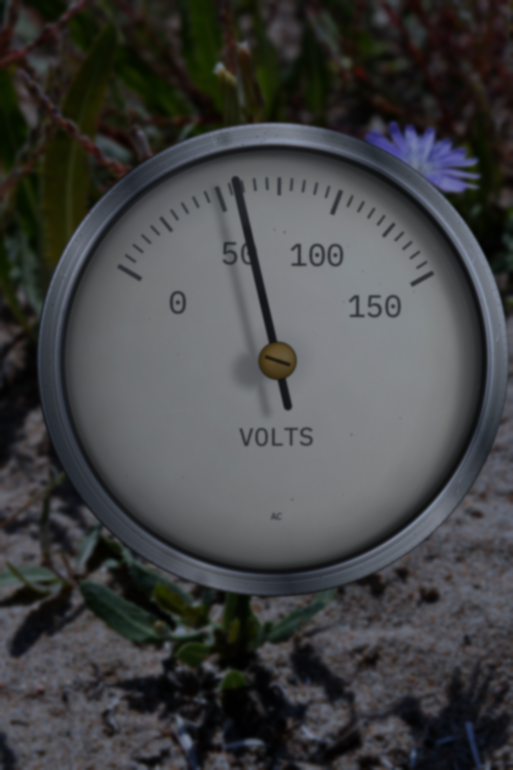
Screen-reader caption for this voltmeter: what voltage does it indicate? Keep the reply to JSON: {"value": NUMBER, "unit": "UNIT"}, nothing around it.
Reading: {"value": 57.5, "unit": "V"}
